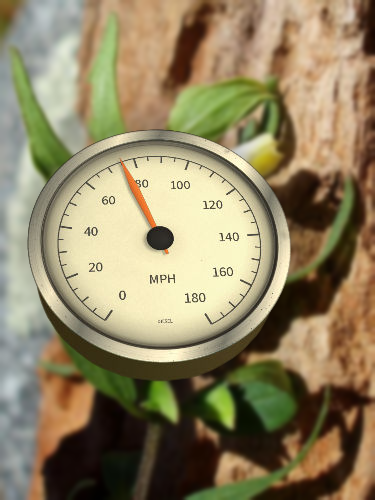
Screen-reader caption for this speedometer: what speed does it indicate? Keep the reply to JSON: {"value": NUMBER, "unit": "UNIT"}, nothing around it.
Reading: {"value": 75, "unit": "mph"}
